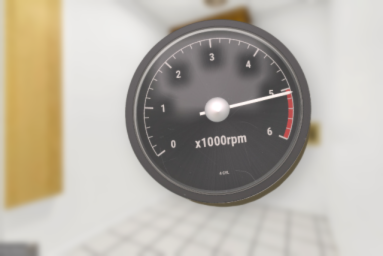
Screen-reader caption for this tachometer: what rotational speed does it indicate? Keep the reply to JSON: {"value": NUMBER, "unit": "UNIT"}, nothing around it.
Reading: {"value": 5100, "unit": "rpm"}
